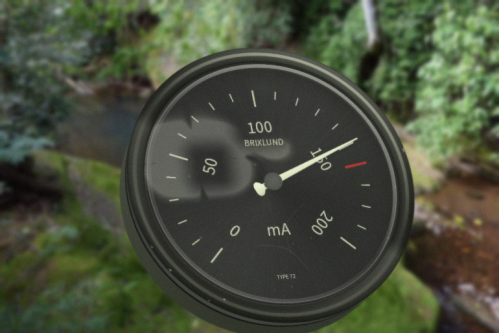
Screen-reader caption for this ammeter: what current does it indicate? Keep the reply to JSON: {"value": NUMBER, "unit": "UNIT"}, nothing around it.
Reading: {"value": 150, "unit": "mA"}
